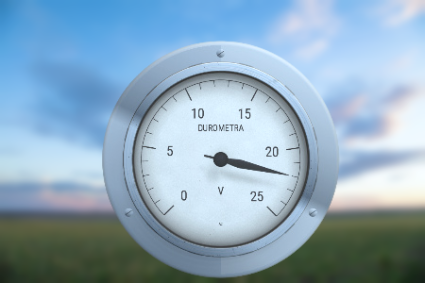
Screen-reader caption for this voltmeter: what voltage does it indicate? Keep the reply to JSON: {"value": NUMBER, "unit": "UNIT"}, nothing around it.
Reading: {"value": 22, "unit": "V"}
